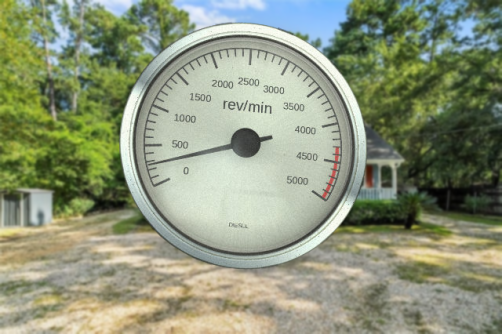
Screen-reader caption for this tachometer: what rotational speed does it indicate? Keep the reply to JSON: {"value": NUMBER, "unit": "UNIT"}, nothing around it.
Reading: {"value": 250, "unit": "rpm"}
